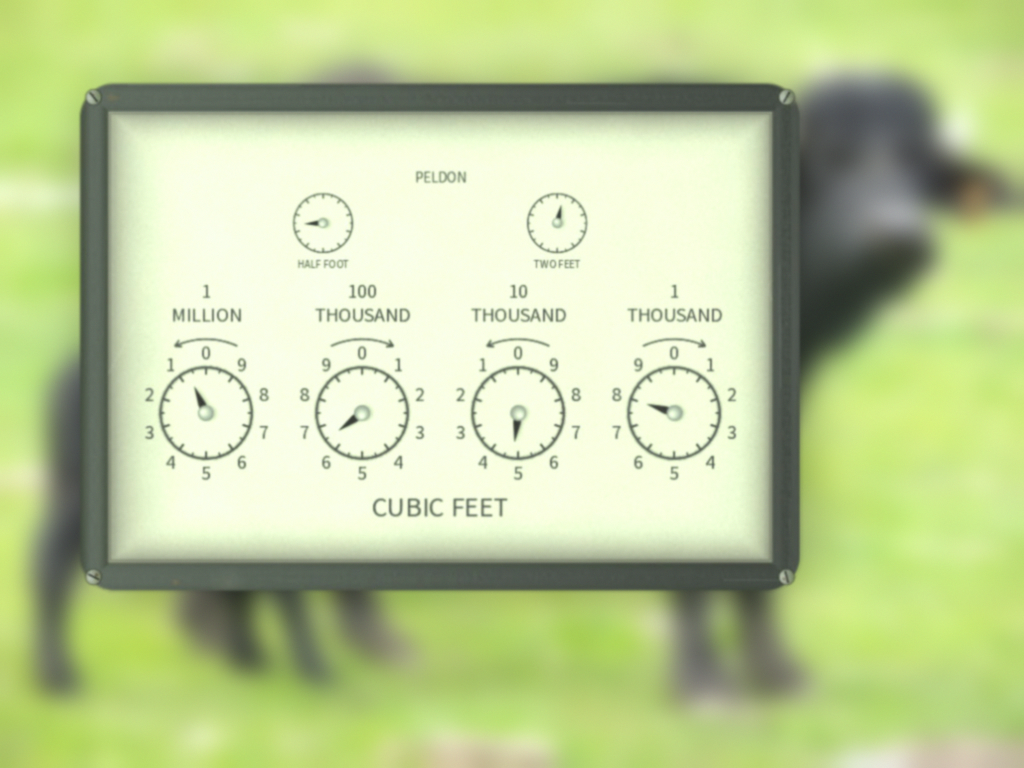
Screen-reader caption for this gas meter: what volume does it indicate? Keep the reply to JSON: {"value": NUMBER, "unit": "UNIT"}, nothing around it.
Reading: {"value": 64800, "unit": "ft³"}
